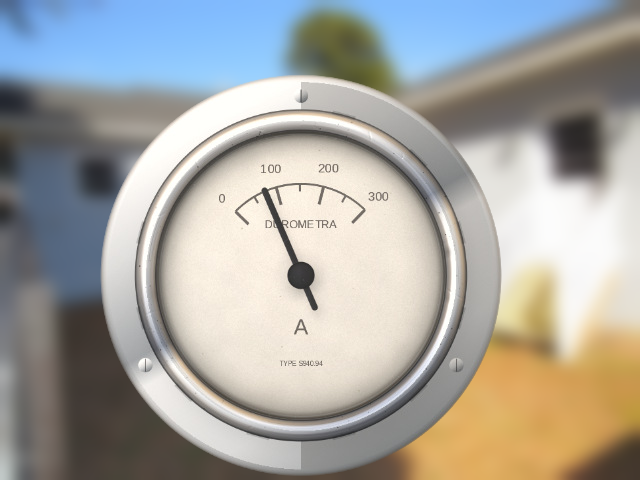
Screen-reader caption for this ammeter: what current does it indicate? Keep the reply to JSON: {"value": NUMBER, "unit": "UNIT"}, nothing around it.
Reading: {"value": 75, "unit": "A"}
